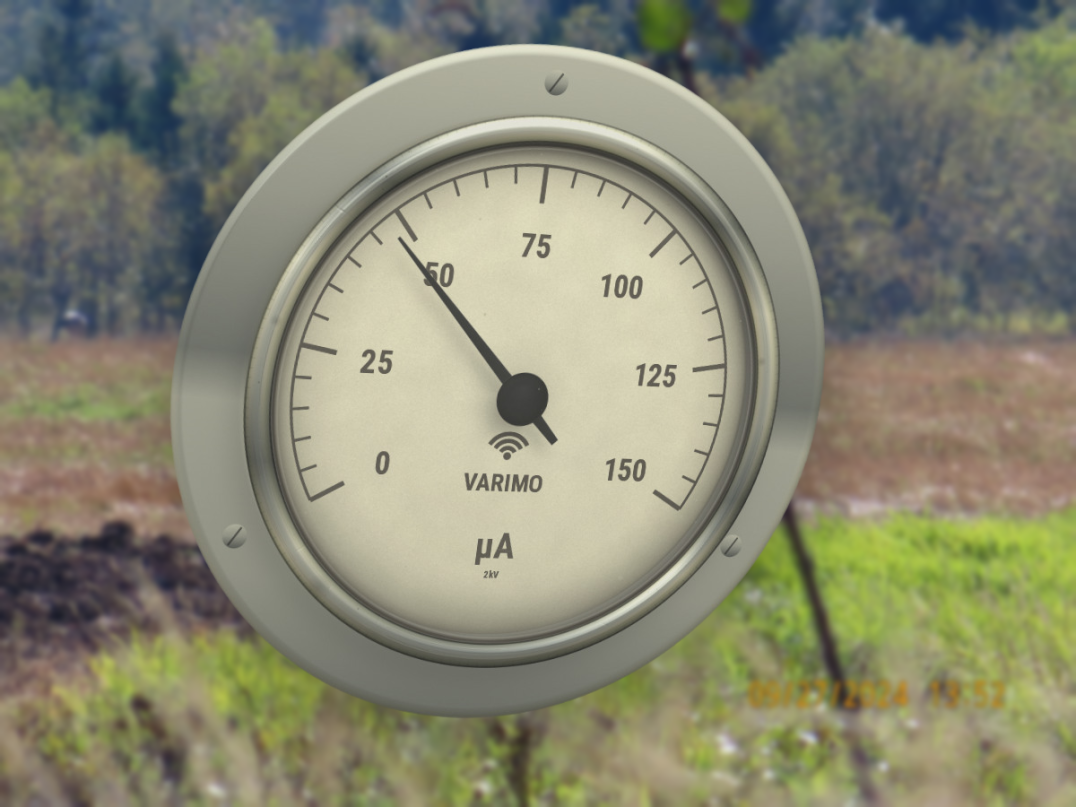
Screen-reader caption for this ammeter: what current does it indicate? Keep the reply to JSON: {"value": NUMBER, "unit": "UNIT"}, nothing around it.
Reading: {"value": 47.5, "unit": "µA"}
